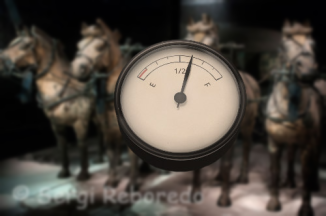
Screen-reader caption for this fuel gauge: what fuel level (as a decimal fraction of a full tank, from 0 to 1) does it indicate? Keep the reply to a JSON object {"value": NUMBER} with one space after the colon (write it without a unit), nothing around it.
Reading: {"value": 0.625}
